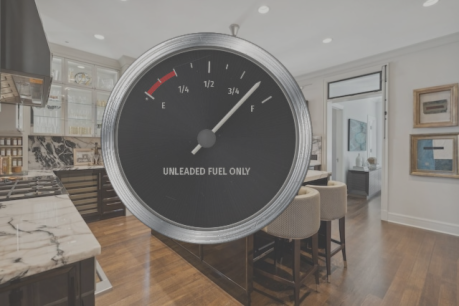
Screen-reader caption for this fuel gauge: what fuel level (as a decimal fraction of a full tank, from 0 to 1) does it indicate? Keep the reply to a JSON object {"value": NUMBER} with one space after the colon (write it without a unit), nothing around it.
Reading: {"value": 0.875}
